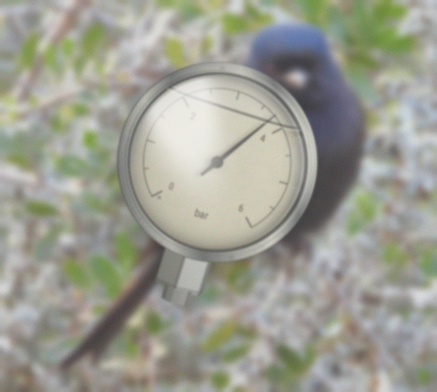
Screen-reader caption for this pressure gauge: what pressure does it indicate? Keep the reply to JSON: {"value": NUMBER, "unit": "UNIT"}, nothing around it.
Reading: {"value": 3.75, "unit": "bar"}
